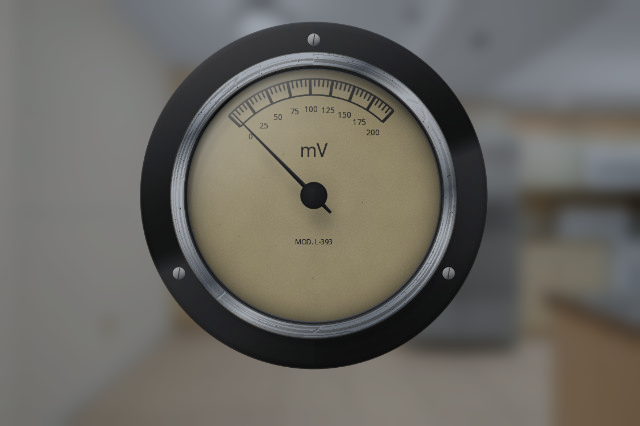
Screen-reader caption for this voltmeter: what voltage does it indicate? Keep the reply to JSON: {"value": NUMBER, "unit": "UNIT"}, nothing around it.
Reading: {"value": 5, "unit": "mV"}
